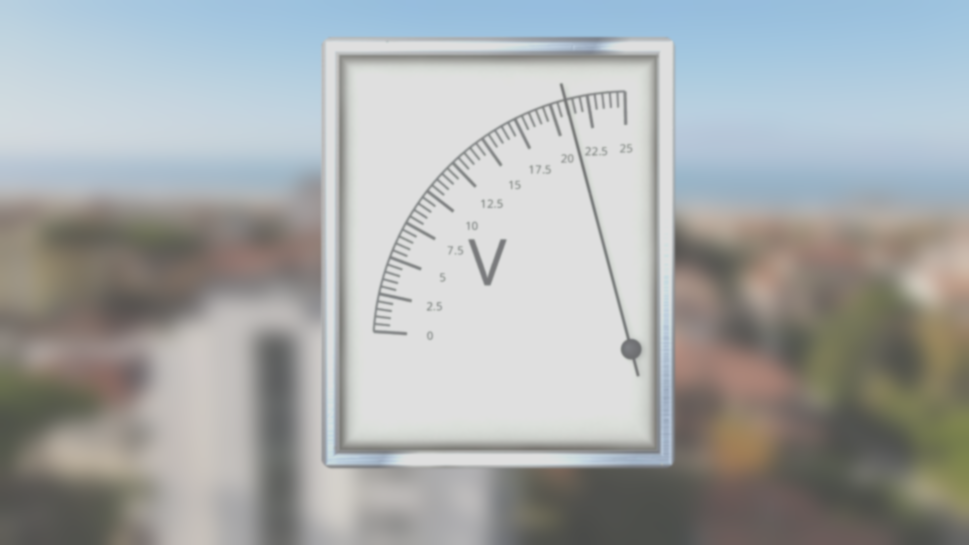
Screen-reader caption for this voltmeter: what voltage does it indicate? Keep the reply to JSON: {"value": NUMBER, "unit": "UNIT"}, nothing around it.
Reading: {"value": 21, "unit": "V"}
